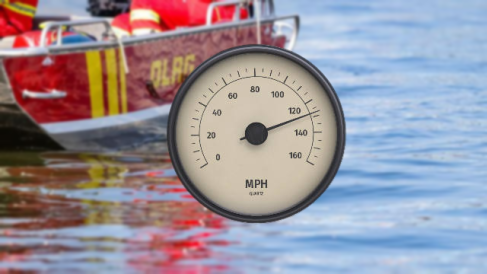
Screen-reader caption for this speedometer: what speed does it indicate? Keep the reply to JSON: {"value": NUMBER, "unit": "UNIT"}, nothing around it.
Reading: {"value": 127.5, "unit": "mph"}
